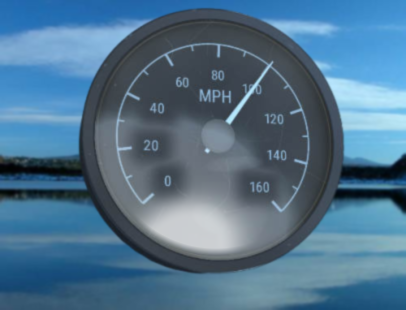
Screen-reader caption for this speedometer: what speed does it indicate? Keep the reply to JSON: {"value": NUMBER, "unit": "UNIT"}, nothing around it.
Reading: {"value": 100, "unit": "mph"}
